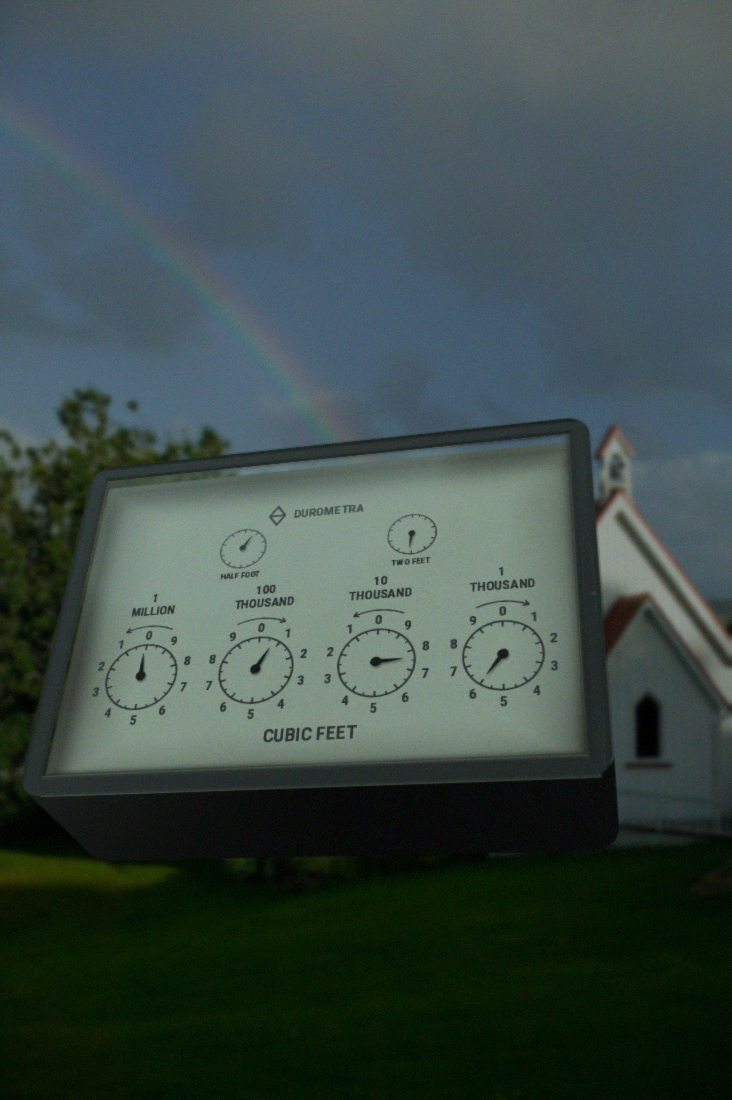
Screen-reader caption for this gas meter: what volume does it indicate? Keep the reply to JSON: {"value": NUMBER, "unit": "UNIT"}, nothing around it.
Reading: {"value": 7600, "unit": "ft³"}
